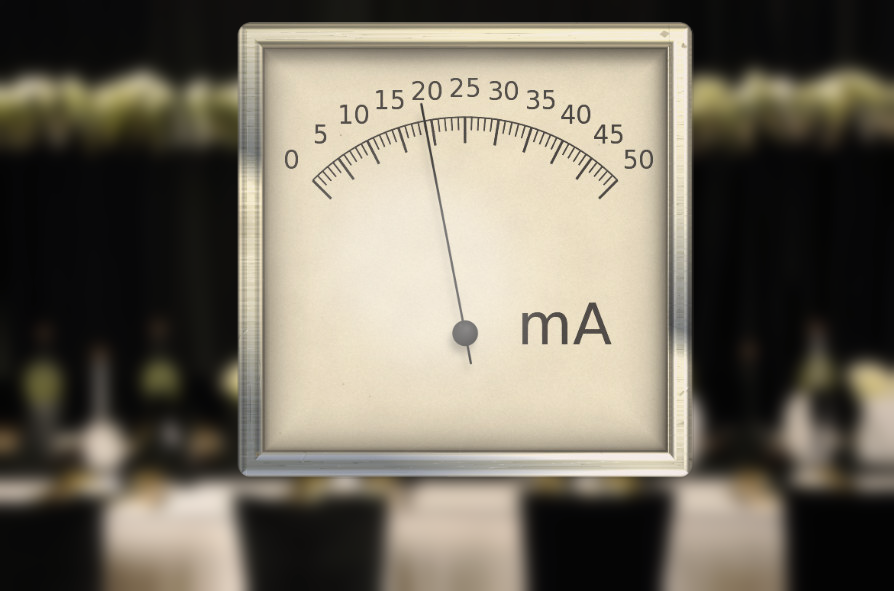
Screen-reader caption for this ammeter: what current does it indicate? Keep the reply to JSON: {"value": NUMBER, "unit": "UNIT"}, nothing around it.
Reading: {"value": 19, "unit": "mA"}
